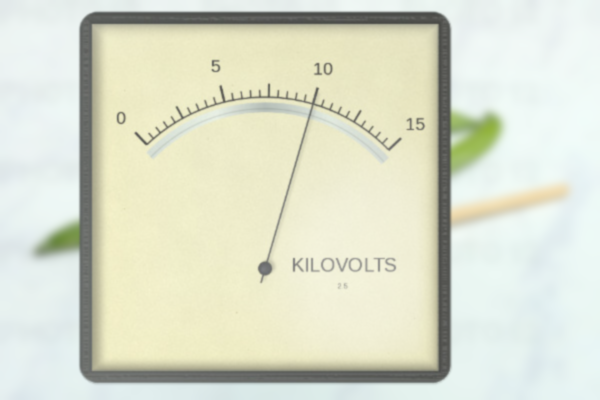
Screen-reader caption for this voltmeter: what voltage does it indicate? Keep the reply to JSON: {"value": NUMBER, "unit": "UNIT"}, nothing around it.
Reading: {"value": 10, "unit": "kV"}
